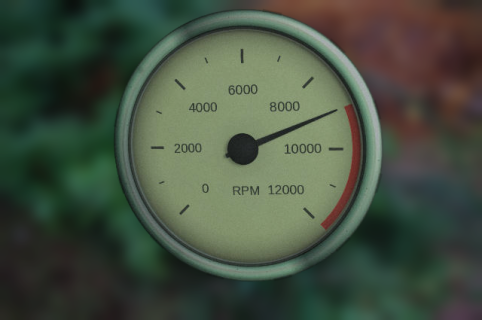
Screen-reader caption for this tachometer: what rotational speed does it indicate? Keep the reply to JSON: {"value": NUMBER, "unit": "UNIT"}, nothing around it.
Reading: {"value": 9000, "unit": "rpm"}
